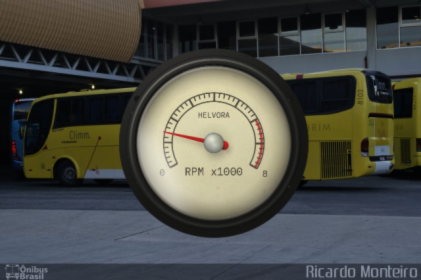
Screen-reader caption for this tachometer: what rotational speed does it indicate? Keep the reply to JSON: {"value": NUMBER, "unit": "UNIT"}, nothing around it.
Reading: {"value": 1400, "unit": "rpm"}
